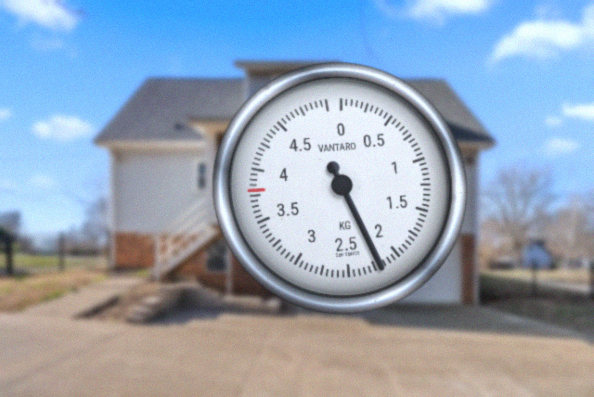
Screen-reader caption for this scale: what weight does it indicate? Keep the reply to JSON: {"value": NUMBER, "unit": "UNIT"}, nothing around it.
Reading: {"value": 2.2, "unit": "kg"}
